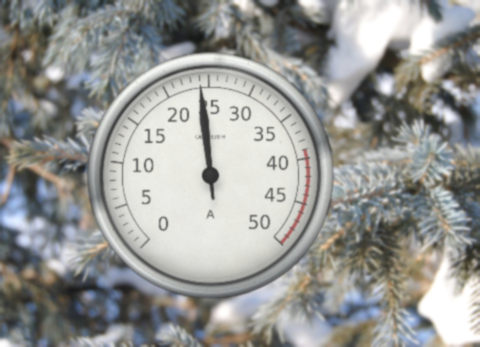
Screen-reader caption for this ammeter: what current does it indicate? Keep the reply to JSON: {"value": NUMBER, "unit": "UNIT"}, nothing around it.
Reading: {"value": 24, "unit": "A"}
